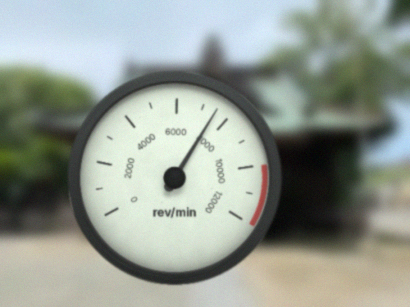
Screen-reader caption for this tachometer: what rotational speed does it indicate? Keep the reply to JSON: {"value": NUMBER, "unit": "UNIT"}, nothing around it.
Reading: {"value": 7500, "unit": "rpm"}
